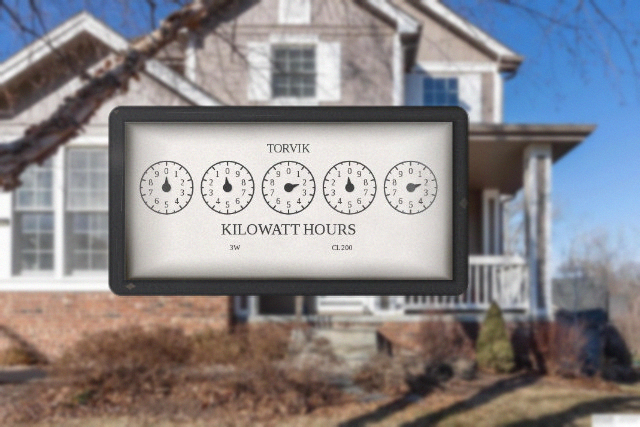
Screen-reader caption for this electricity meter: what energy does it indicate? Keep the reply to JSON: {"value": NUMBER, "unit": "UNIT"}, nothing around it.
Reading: {"value": 202, "unit": "kWh"}
